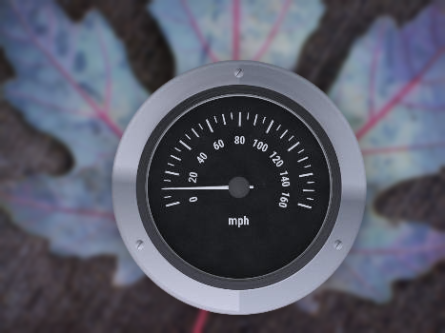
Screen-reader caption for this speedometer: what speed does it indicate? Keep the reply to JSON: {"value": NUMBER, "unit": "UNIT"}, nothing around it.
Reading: {"value": 10, "unit": "mph"}
